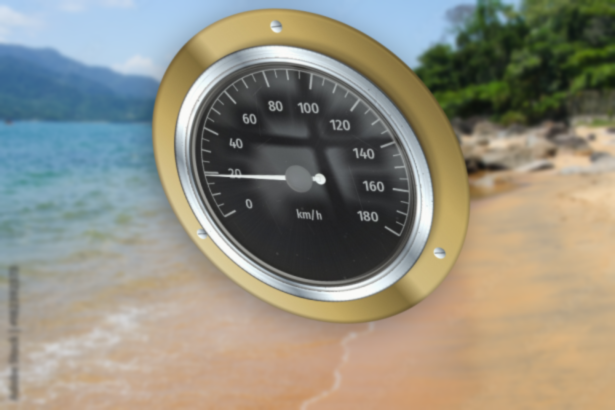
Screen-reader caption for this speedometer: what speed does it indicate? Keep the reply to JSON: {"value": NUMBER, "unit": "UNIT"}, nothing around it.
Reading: {"value": 20, "unit": "km/h"}
